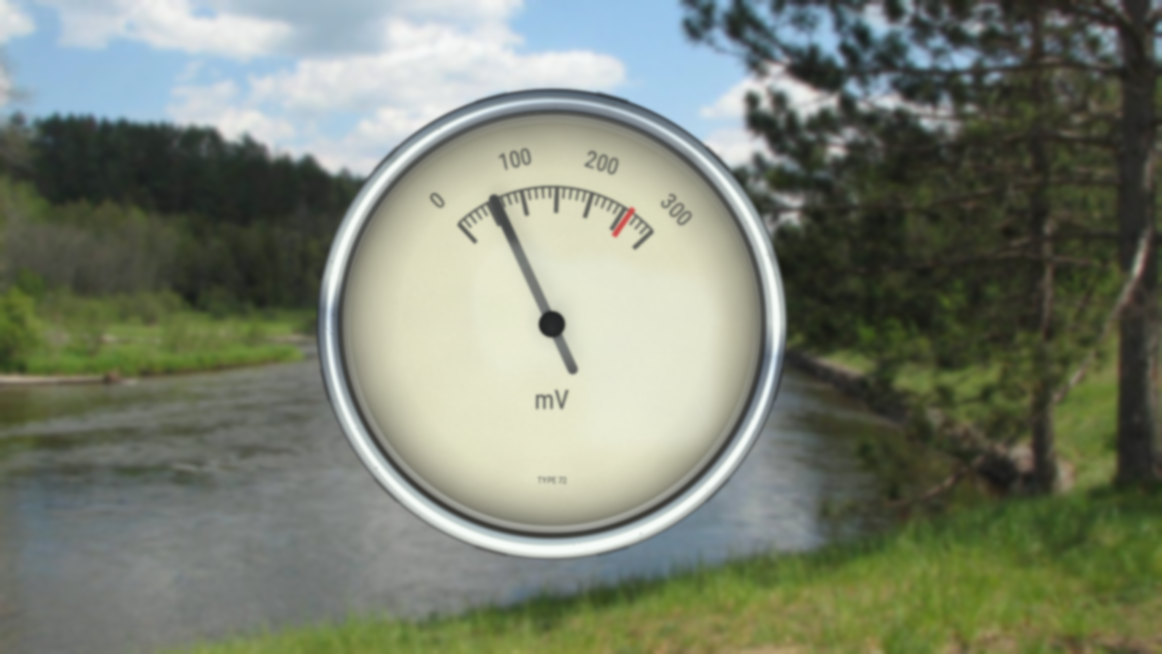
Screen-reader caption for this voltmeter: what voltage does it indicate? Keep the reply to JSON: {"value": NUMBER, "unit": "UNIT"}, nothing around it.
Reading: {"value": 60, "unit": "mV"}
